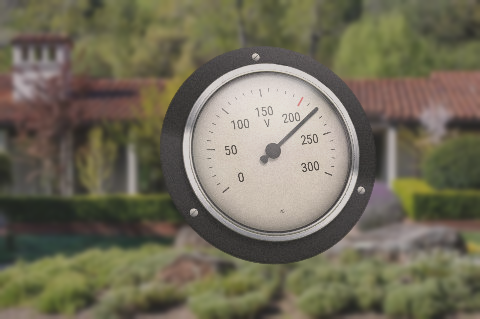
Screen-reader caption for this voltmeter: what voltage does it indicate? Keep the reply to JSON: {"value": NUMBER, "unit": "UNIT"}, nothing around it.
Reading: {"value": 220, "unit": "V"}
